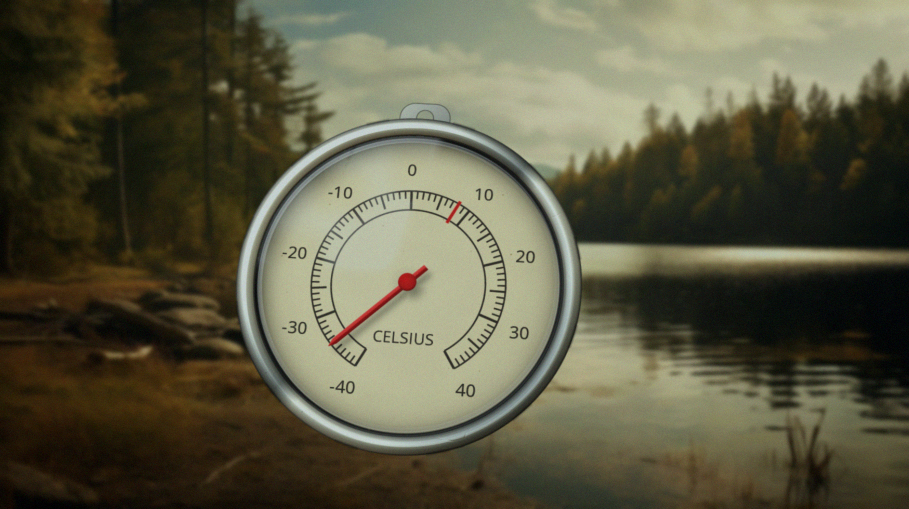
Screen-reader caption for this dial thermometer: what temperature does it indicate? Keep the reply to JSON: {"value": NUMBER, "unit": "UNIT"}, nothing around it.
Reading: {"value": -35, "unit": "°C"}
